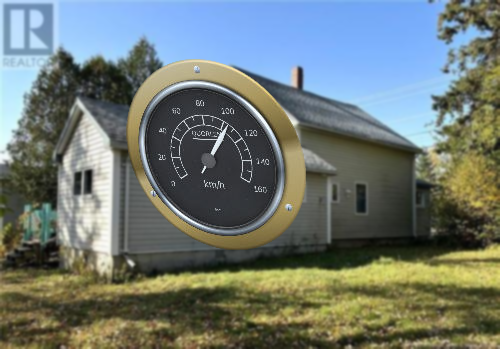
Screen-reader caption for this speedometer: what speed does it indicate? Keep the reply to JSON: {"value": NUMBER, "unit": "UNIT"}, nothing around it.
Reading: {"value": 105, "unit": "km/h"}
